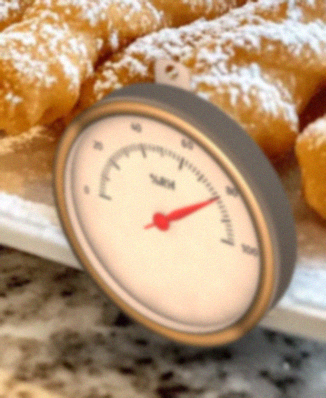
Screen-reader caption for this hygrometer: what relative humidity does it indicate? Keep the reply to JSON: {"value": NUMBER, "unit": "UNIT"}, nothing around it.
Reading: {"value": 80, "unit": "%"}
